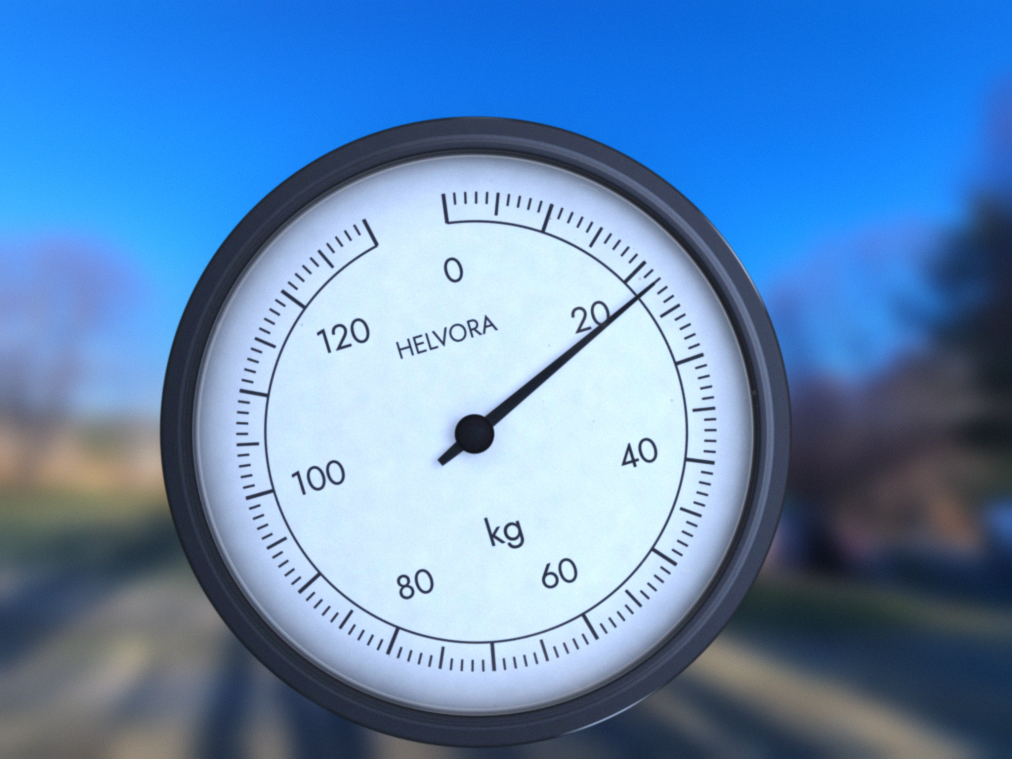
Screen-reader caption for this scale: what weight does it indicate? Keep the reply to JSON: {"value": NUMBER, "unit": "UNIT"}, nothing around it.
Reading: {"value": 22, "unit": "kg"}
